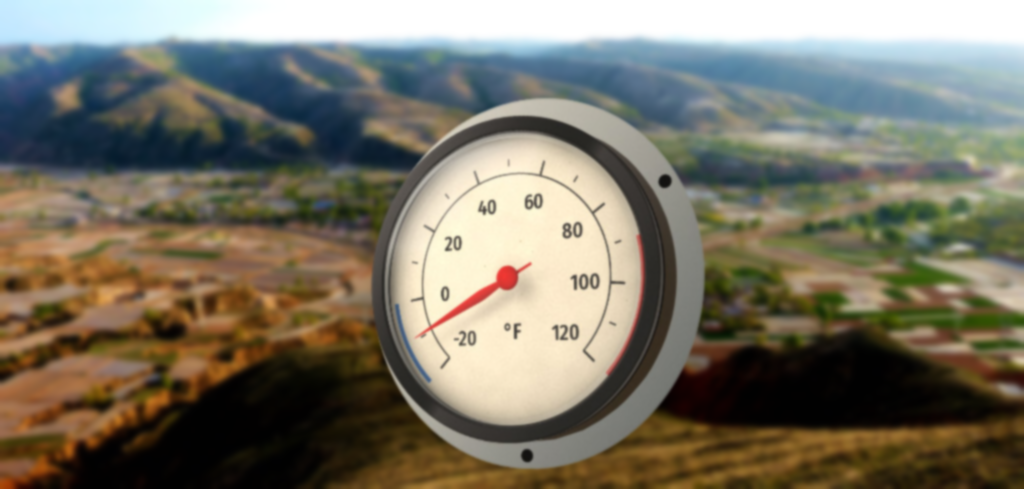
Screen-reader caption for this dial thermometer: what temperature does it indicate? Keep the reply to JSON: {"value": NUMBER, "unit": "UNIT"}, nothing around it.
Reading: {"value": -10, "unit": "°F"}
